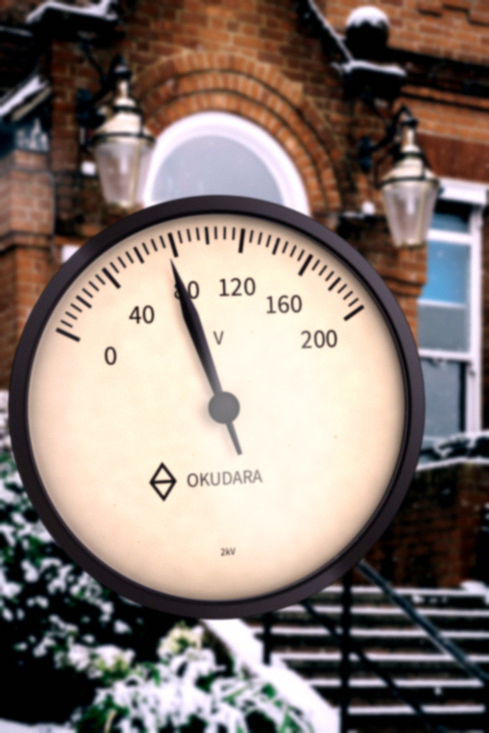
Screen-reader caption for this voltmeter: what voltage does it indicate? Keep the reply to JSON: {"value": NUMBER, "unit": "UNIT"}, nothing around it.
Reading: {"value": 75, "unit": "V"}
